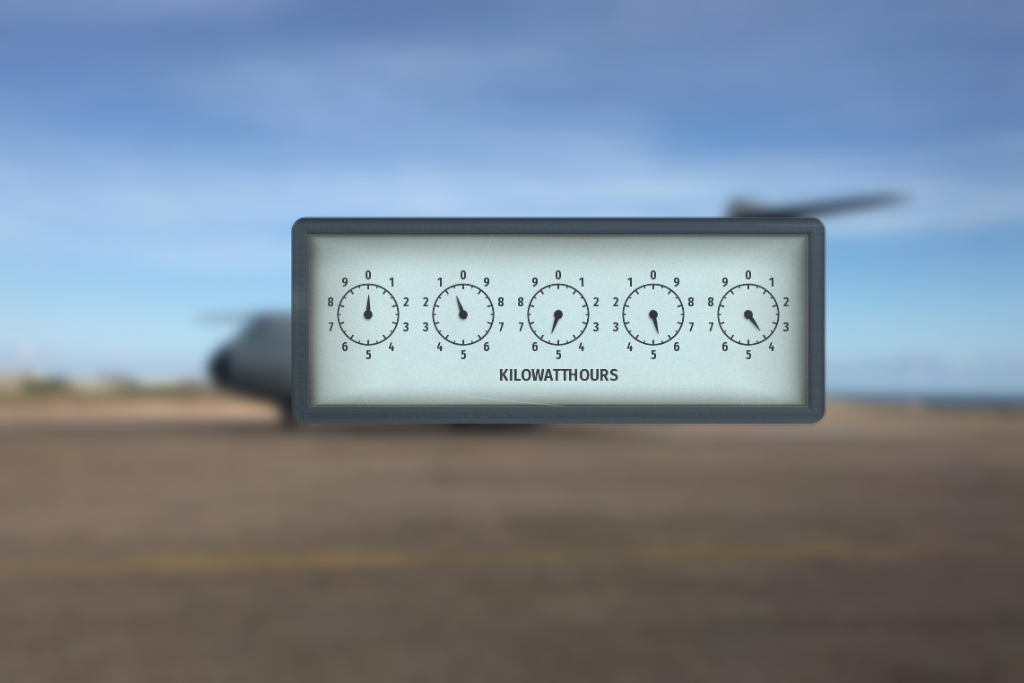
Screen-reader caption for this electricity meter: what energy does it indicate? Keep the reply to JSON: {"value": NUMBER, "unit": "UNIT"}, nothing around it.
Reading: {"value": 554, "unit": "kWh"}
